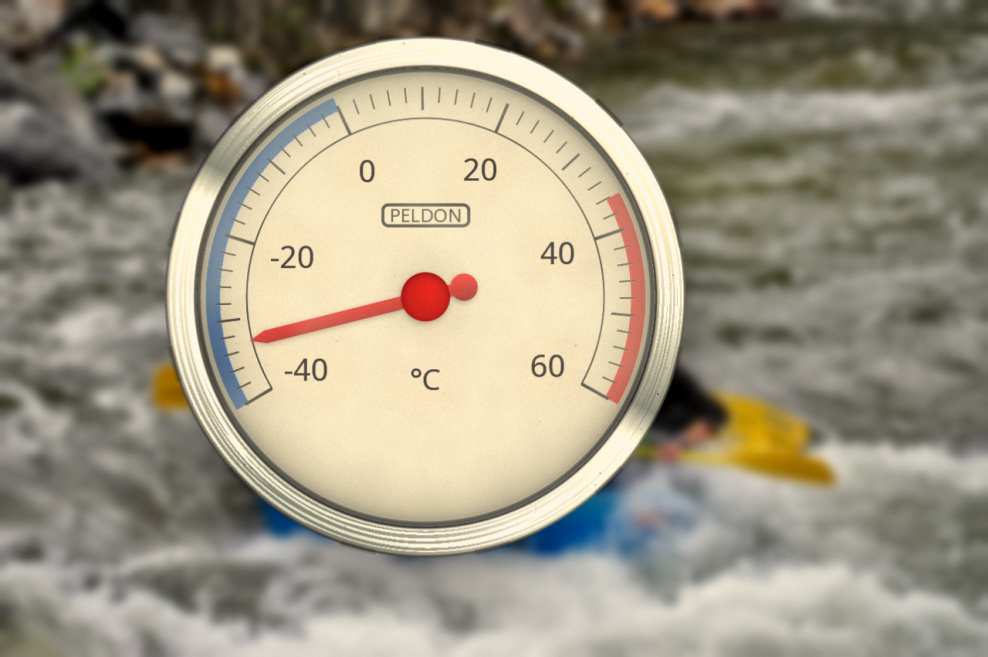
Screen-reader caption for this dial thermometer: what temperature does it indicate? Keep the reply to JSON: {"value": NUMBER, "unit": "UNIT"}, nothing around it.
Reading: {"value": -33, "unit": "°C"}
